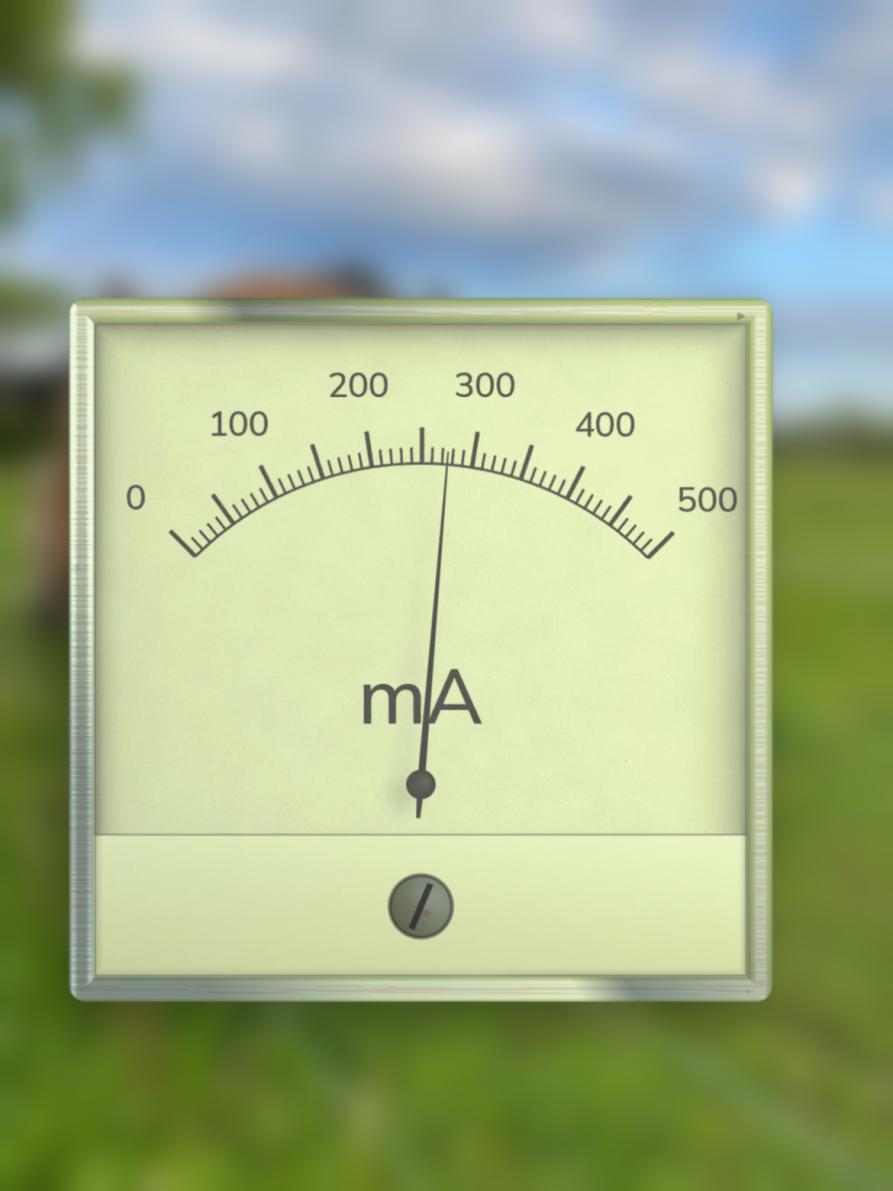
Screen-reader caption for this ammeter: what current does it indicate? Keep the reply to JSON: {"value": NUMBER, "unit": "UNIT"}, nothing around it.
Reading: {"value": 275, "unit": "mA"}
